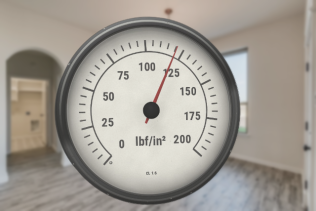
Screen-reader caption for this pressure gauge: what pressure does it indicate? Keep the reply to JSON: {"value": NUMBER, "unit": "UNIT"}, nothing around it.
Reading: {"value": 120, "unit": "psi"}
